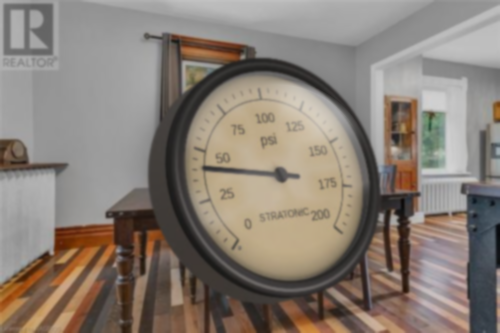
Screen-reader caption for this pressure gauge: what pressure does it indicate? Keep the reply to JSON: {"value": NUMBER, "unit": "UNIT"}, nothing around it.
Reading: {"value": 40, "unit": "psi"}
